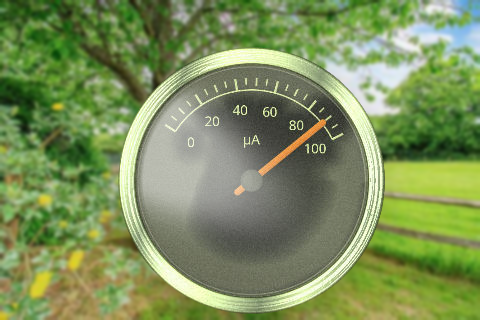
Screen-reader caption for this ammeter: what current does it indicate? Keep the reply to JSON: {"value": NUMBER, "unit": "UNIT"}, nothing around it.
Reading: {"value": 90, "unit": "µA"}
